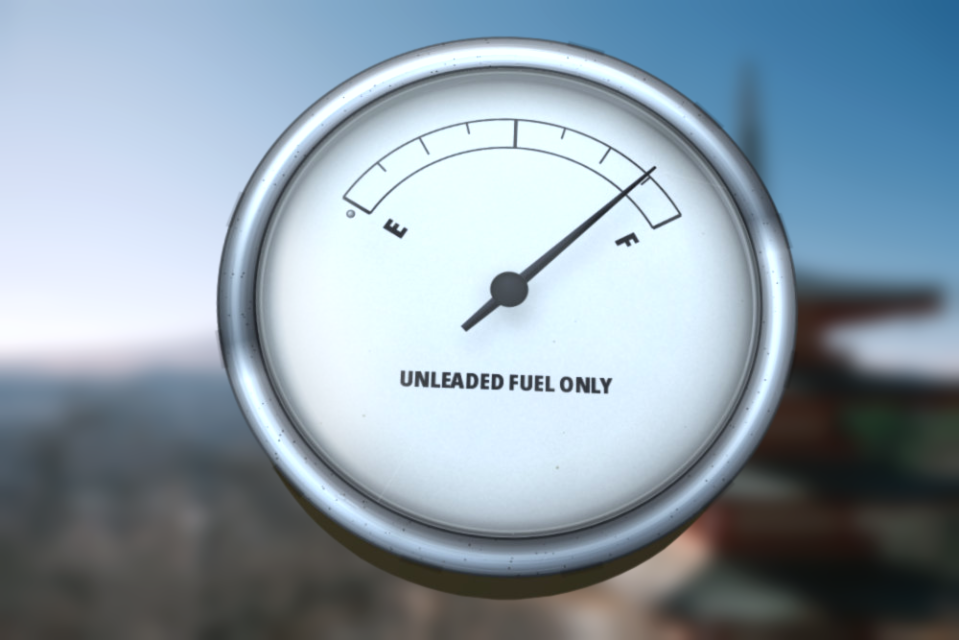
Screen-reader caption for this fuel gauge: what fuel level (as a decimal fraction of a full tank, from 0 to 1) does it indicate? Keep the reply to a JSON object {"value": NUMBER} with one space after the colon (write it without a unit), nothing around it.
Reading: {"value": 0.875}
